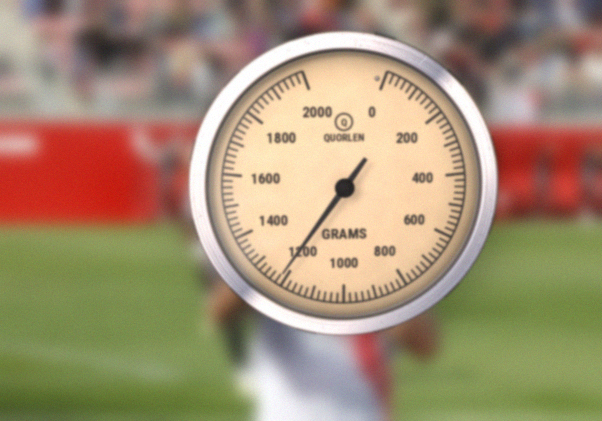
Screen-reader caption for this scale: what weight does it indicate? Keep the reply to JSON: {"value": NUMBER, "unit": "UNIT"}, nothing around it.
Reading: {"value": 1220, "unit": "g"}
